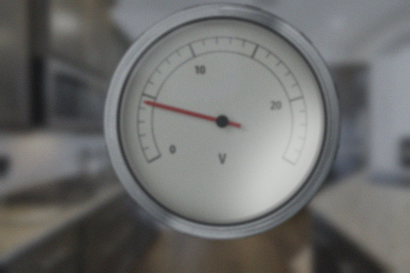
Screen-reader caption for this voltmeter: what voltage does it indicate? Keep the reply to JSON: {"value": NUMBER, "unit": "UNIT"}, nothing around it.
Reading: {"value": 4.5, "unit": "V"}
